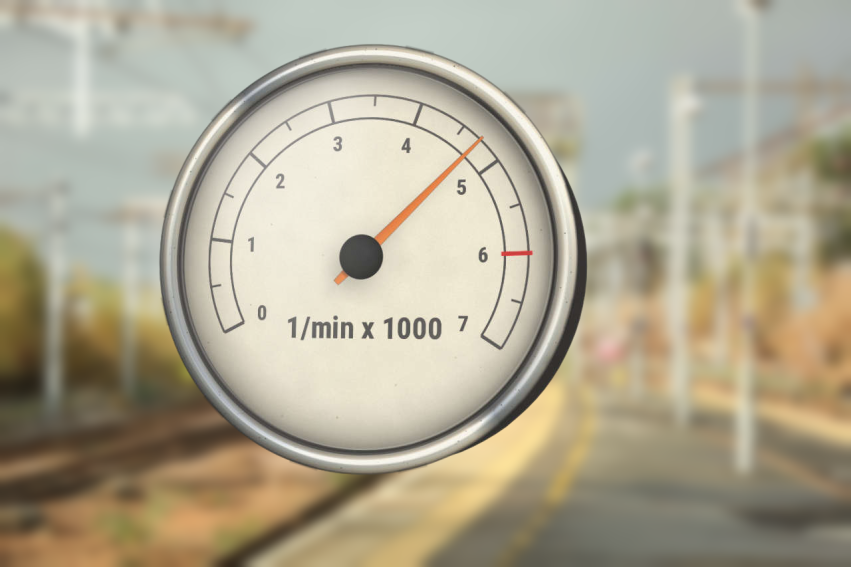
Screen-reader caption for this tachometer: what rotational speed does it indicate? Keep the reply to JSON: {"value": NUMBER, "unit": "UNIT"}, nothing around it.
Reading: {"value": 4750, "unit": "rpm"}
